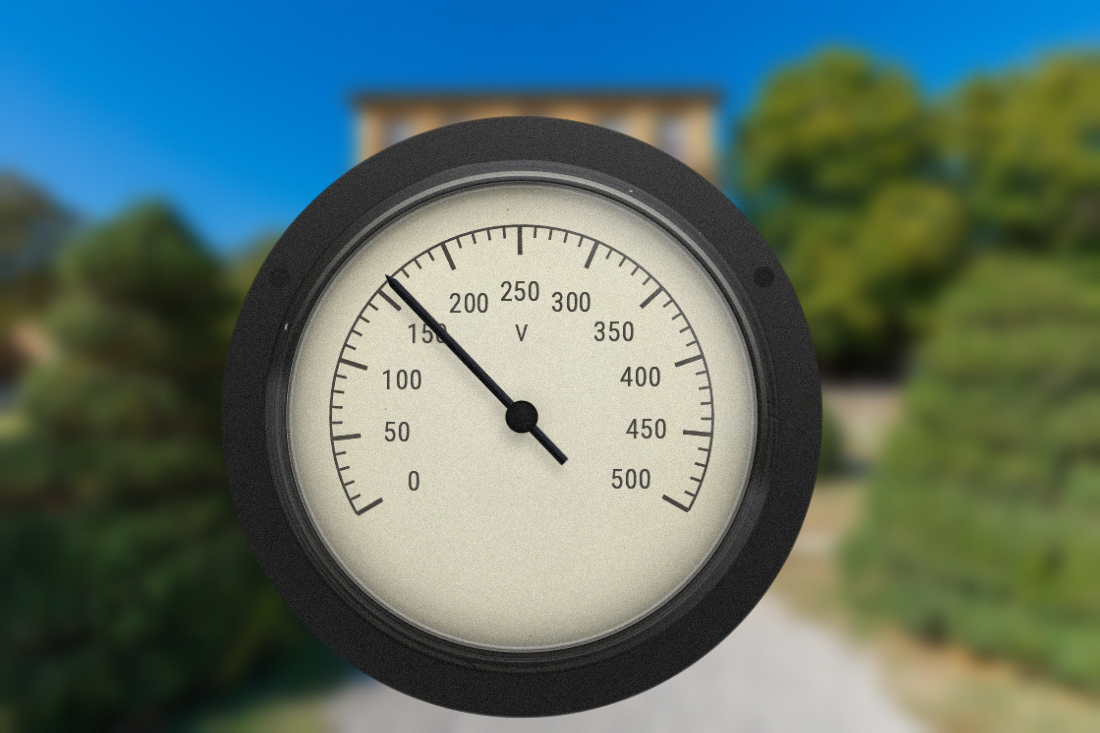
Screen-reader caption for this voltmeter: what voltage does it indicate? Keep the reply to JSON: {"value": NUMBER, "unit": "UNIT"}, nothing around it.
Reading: {"value": 160, "unit": "V"}
